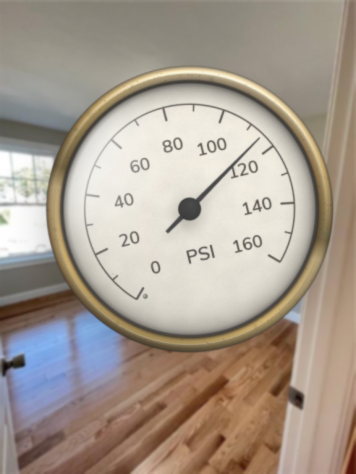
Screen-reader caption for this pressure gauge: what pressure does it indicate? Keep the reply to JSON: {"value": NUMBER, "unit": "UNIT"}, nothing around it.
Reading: {"value": 115, "unit": "psi"}
